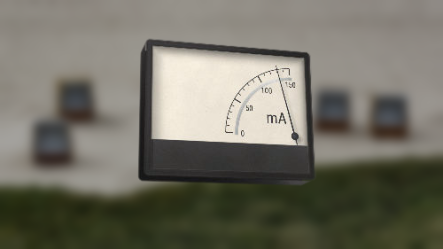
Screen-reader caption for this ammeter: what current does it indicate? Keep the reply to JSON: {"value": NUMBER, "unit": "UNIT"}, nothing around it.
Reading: {"value": 130, "unit": "mA"}
